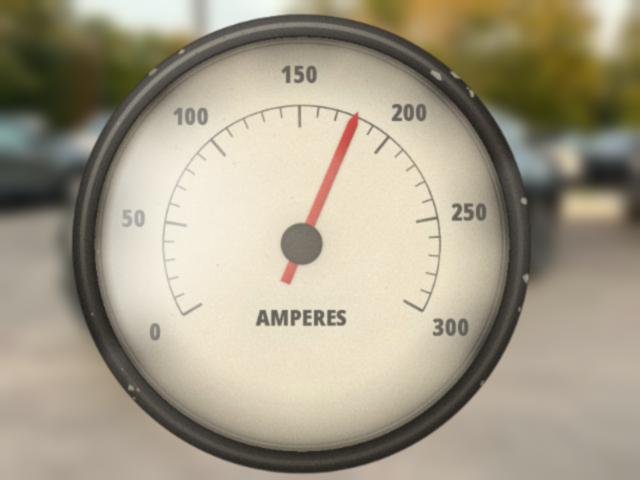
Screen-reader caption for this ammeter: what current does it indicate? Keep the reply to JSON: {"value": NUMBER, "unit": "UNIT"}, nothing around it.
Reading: {"value": 180, "unit": "A"}
